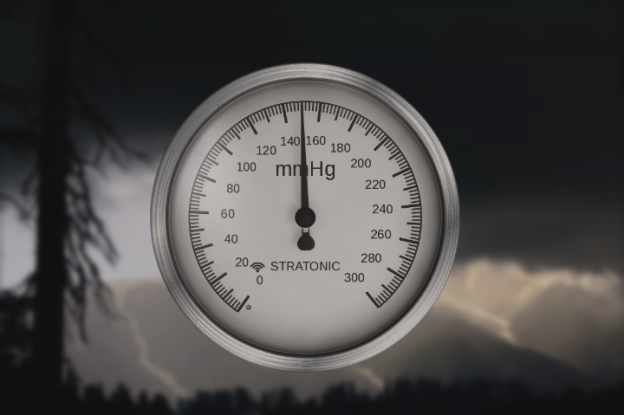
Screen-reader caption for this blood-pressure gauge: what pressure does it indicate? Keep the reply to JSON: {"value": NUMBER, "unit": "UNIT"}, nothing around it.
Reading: {"value": 150, "unit": "mmHg"}
